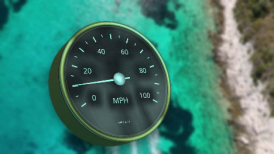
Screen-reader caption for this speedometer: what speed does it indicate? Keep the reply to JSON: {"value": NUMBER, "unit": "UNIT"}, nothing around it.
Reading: {"value": 10, "unit": "mph"}
